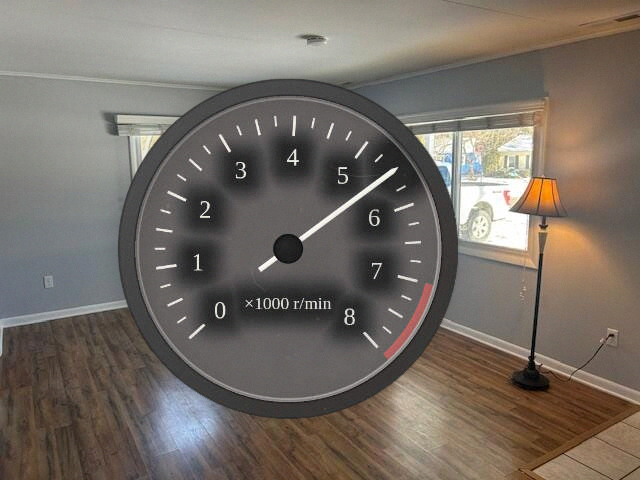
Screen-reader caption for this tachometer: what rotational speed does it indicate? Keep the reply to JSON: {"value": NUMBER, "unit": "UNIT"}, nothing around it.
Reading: {"value": 5500, "unit": "rpm"}
